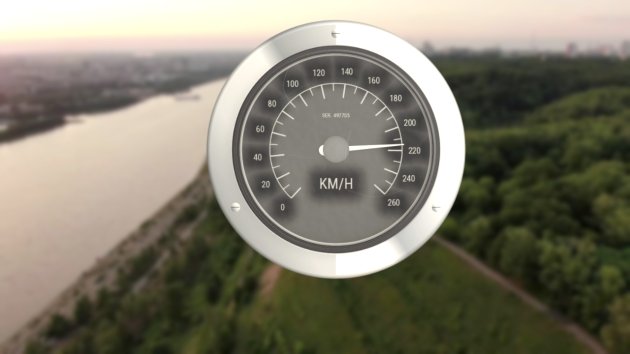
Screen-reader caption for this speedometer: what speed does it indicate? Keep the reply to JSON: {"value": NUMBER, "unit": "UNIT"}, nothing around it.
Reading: {"value": 215, "unit": "km/h"}
